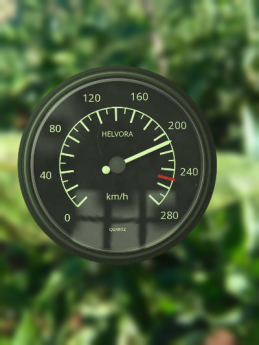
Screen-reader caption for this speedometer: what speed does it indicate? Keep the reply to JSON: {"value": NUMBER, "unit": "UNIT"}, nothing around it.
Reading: {"value": 210, "unit": "km/h"}
